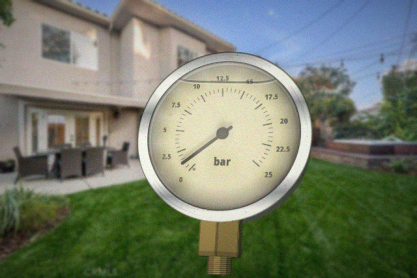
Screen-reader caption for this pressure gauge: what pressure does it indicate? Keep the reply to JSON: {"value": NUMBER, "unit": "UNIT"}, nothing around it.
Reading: {"value": 1, "unit": "bar"}
